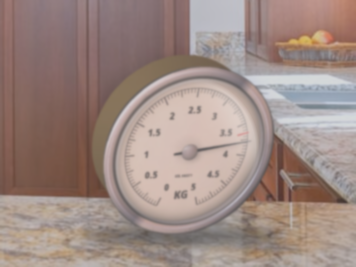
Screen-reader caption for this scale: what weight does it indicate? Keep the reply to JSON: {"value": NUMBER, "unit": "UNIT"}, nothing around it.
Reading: {"value": 3.75, "unit": "kg"}
